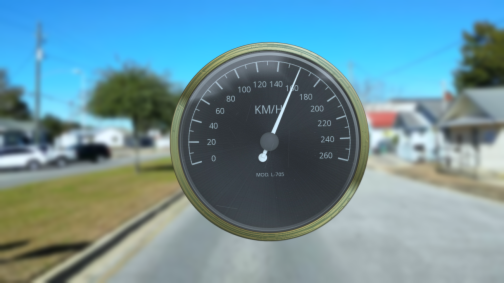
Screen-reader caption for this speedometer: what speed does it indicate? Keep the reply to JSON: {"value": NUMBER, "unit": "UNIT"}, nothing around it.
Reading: {"value": 160, "unit": "km/h"}
